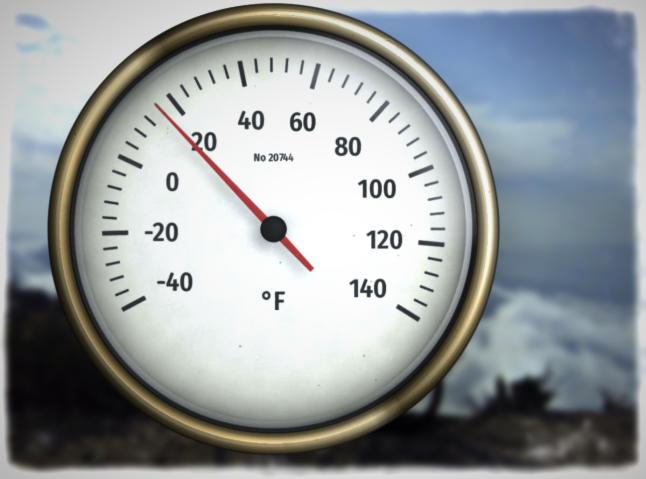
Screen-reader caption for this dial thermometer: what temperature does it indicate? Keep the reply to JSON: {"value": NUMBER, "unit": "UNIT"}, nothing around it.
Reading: {"value": 16, "unit": "°F"}
